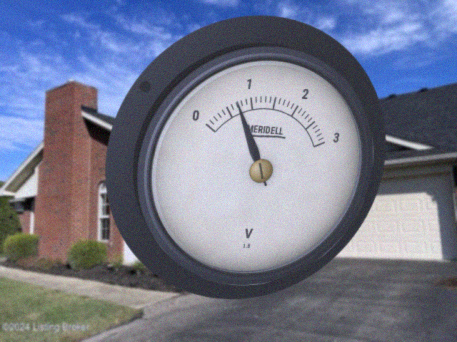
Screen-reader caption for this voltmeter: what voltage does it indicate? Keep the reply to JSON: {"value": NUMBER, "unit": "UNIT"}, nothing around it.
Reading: {"value": 0.7, "unit": "V"}
